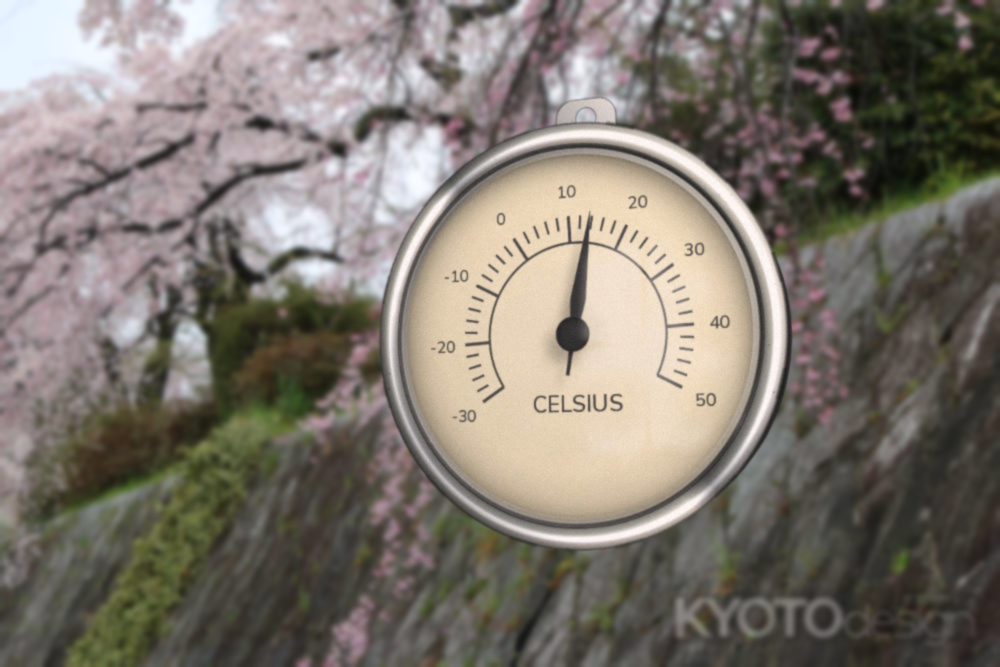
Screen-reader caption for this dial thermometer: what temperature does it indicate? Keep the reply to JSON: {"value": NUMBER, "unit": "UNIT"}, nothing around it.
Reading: {"value": 14, "unit": "°C"}
